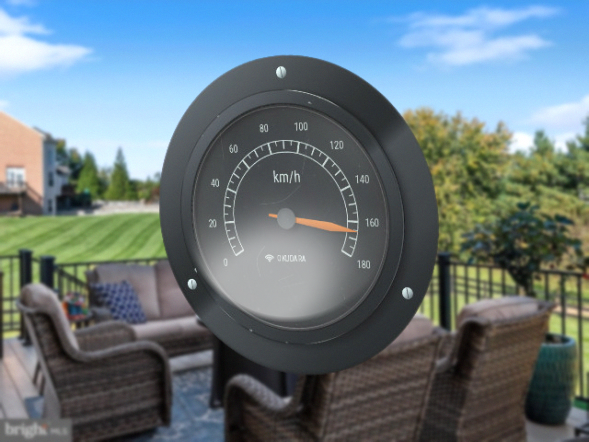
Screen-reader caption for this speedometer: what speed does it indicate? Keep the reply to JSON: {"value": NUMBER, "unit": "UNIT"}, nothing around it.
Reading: {"value": 165, "unit": "km/h"}
